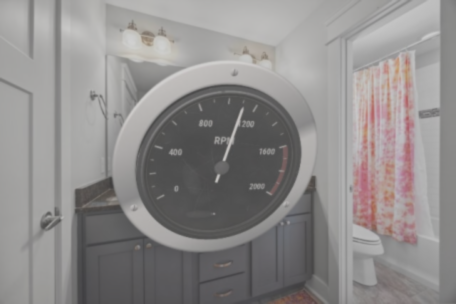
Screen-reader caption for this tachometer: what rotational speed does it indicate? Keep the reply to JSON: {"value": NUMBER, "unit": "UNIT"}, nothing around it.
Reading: {"value": 1100, "unit": "rpm"}
